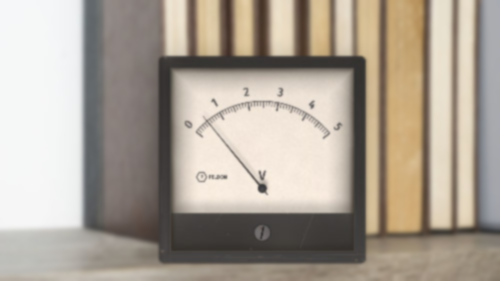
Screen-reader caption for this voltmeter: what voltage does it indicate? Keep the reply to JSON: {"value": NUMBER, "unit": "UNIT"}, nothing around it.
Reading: {"value": 0.5, "unit": "V"}
